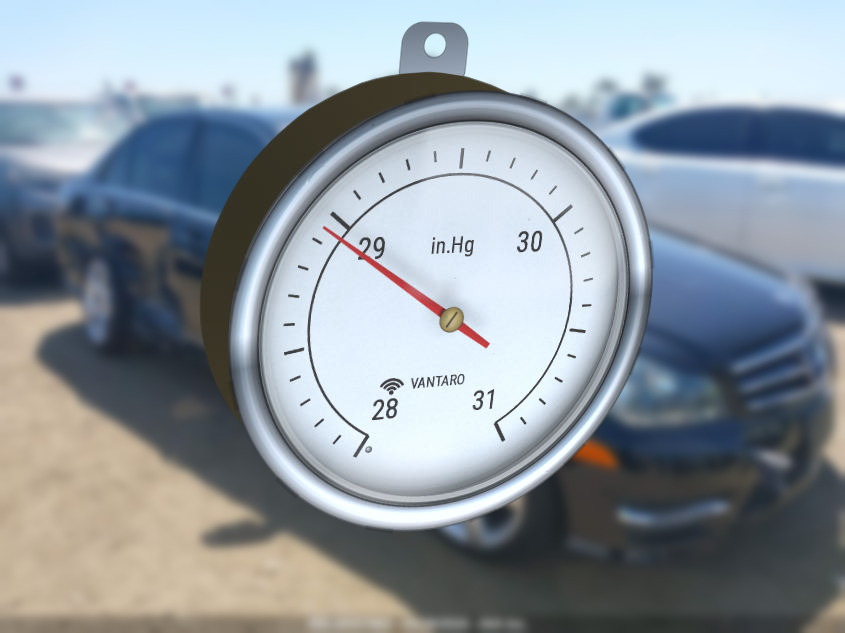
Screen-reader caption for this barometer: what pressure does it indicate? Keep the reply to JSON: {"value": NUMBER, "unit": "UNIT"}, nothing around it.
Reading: {"value": 28.95, "unit": "inHg"}
